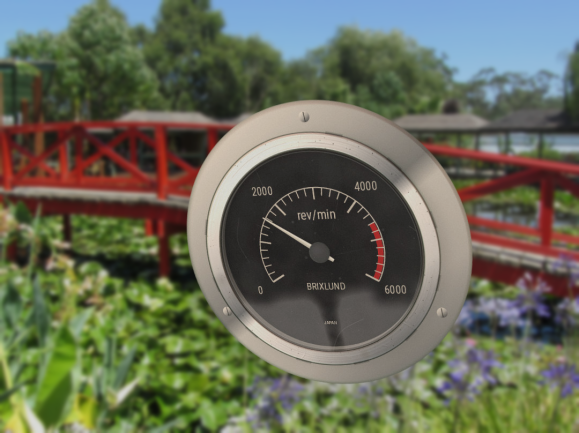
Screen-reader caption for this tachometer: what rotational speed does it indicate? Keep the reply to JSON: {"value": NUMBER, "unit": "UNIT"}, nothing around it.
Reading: {"value": 1600, "unit": "rpm"}
